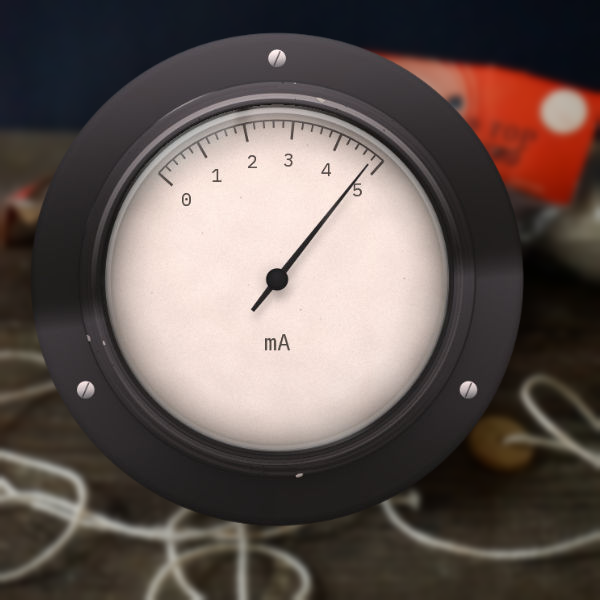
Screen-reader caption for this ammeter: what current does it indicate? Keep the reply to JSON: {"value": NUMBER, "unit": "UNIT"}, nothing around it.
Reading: {"value": 4.8, "unit": "mA"}
